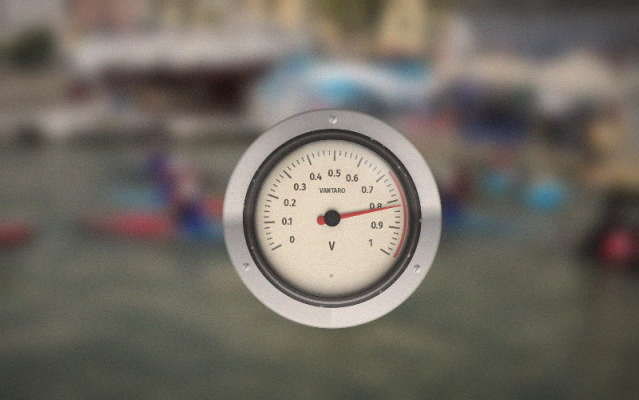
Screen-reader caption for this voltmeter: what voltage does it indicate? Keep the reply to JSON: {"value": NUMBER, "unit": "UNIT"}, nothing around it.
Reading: {"value": 0.82, "unit": "V"}
